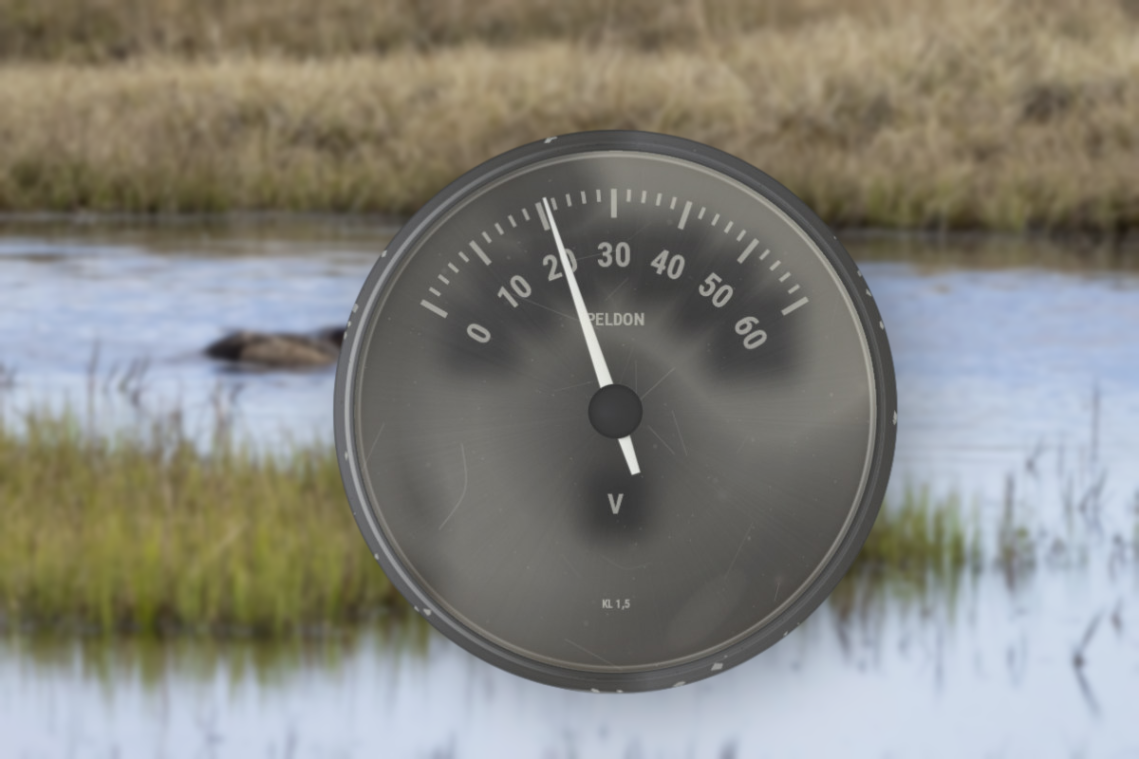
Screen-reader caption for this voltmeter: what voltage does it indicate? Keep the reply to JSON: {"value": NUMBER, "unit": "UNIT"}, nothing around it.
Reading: {"value": 21, "unit": "V"}
